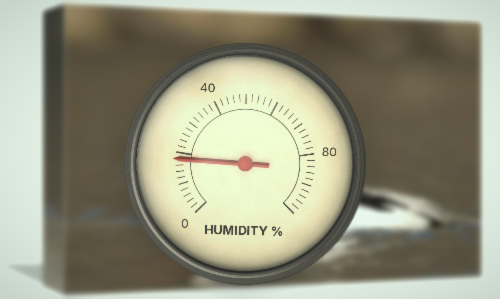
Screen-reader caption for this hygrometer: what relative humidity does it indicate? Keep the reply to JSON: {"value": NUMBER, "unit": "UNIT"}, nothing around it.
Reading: {"value": 18, "unit": "%"}
